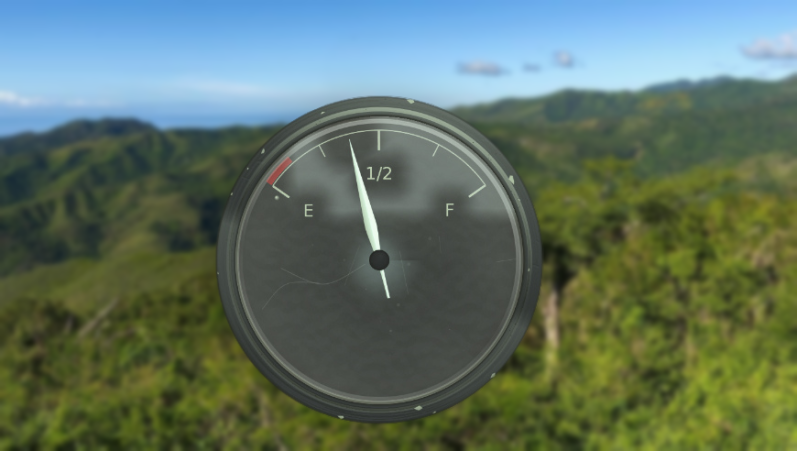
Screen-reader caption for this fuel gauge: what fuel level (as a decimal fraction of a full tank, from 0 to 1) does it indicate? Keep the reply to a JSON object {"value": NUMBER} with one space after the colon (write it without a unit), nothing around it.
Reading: {"value": 0.375}
